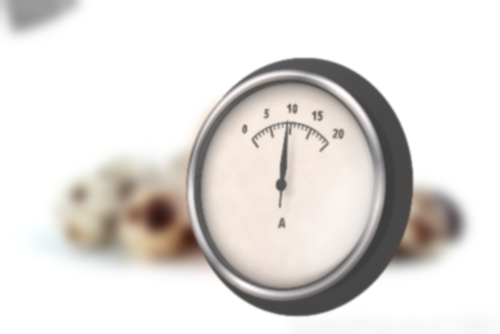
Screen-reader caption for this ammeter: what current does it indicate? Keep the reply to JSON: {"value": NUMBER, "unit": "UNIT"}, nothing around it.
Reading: {"value": 10, "unit": "A"}
